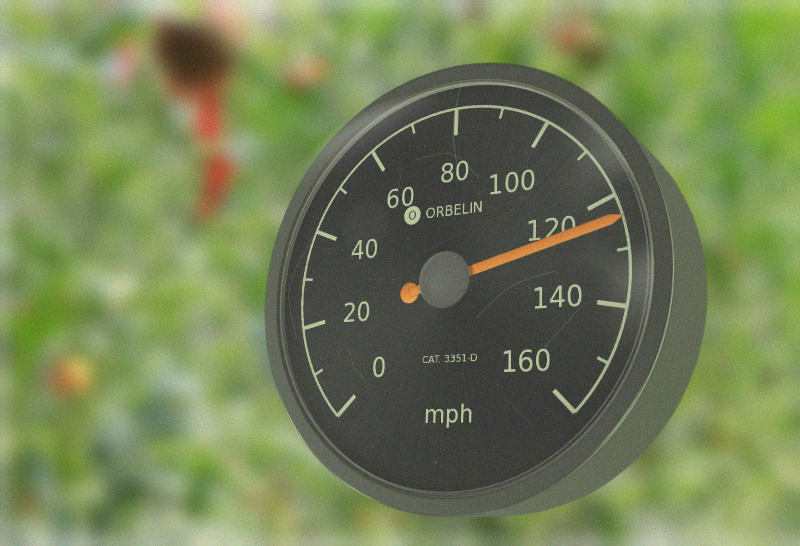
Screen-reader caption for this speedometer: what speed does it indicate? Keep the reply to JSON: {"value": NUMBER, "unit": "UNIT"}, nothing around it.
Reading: {"value": 125, "unit": "mph"}
